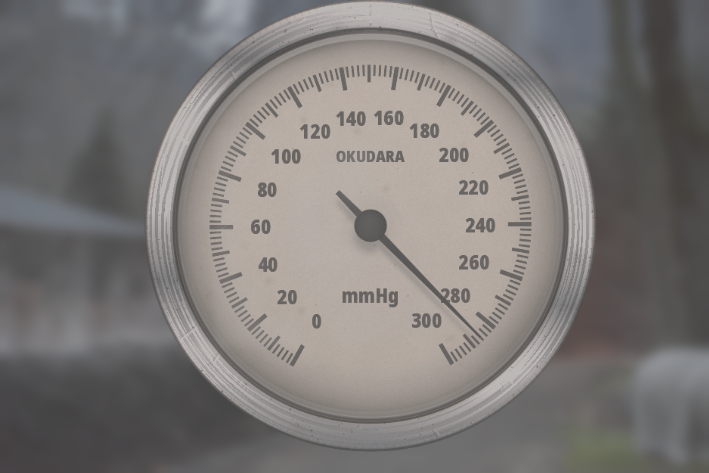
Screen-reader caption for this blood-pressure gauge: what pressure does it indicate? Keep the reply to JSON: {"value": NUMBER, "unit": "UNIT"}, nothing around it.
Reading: {"value": 286, "unit": "mmHg"}
